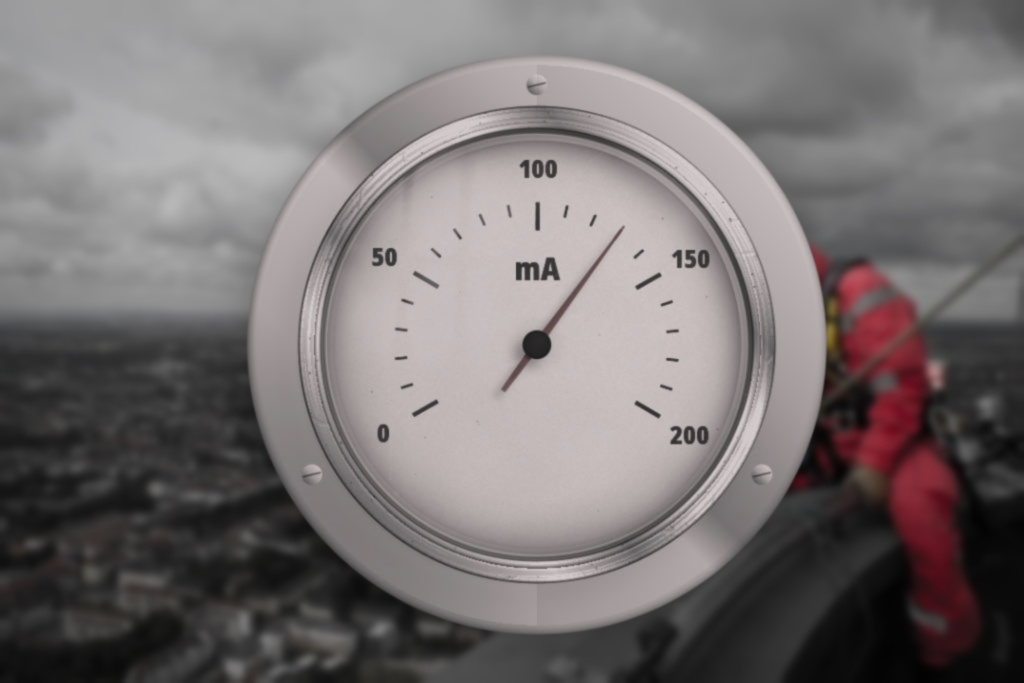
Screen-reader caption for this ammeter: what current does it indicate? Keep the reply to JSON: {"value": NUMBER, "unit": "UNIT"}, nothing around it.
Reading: {"value": 130, "unit": "mA"}
